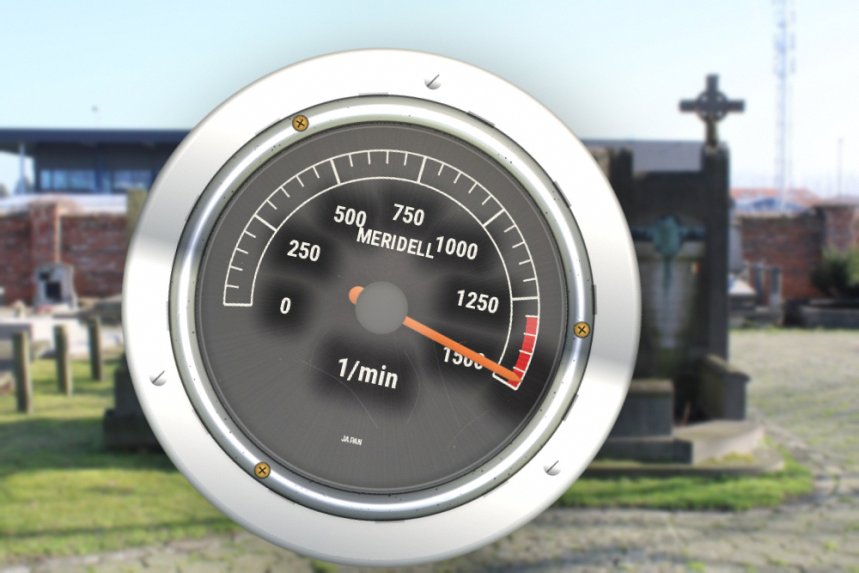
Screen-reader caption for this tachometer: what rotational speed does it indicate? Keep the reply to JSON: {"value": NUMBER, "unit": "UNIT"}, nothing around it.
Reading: {"value": 1475, "unit": "rpm"}
